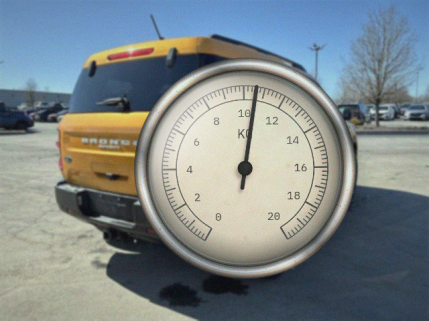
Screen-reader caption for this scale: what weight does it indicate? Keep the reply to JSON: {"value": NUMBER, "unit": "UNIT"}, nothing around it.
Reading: {"value": 10.6, "unit": "kg"}
